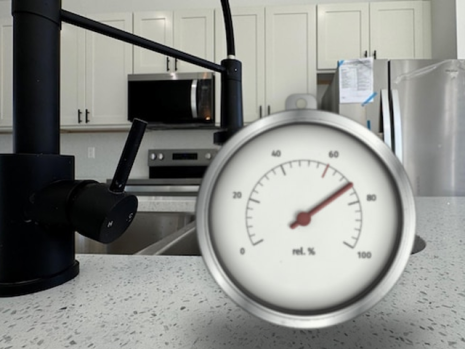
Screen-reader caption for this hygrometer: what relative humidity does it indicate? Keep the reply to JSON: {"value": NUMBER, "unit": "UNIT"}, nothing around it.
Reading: {"value": 72, "unit": "%"}
